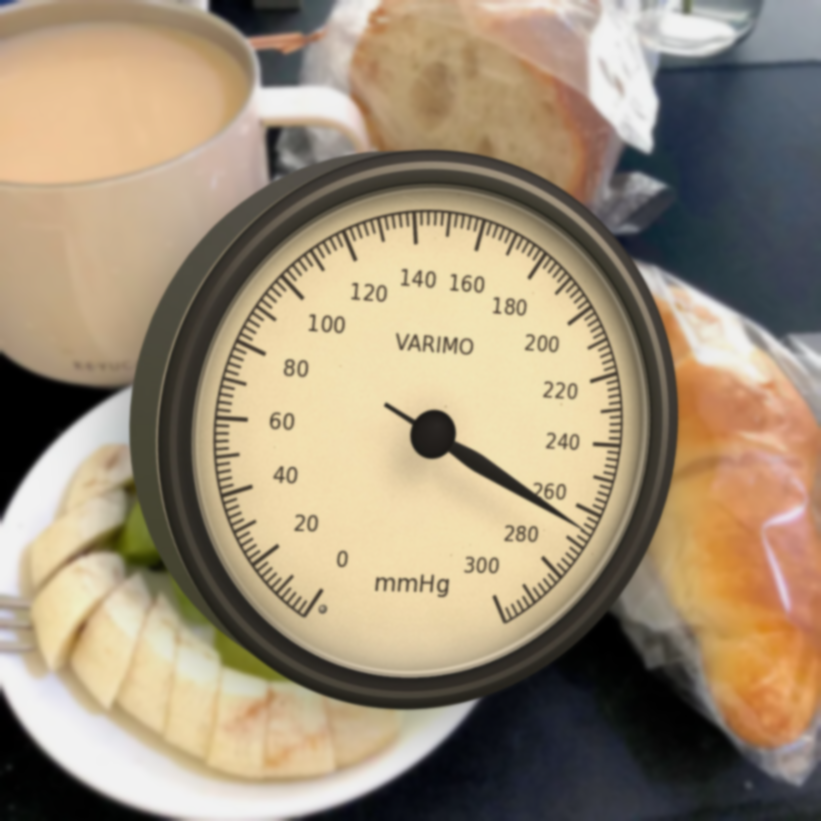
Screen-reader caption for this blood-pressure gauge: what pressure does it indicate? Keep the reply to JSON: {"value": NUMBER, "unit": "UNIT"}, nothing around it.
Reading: {"value": 266, "unit": "mmHg"}
